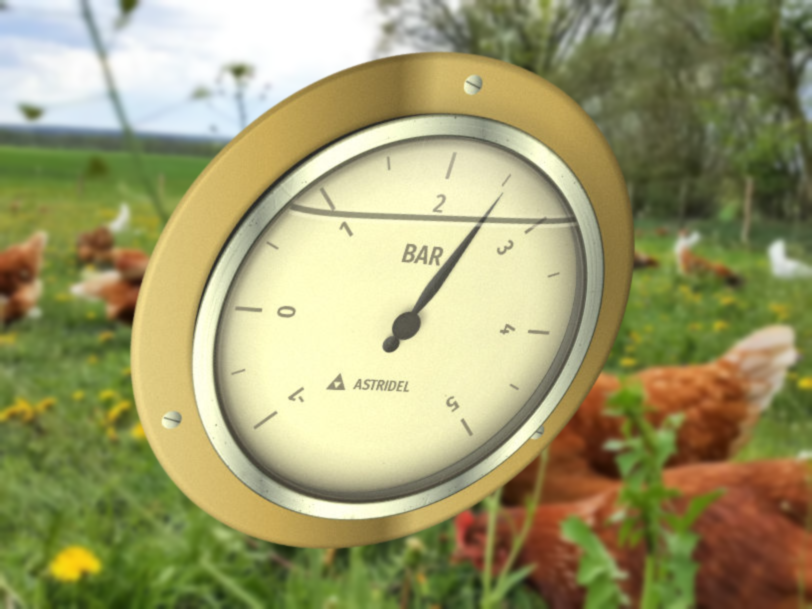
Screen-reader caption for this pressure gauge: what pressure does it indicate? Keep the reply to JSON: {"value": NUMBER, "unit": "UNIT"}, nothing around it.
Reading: {"value": 2.5, "unit": "bar"}
